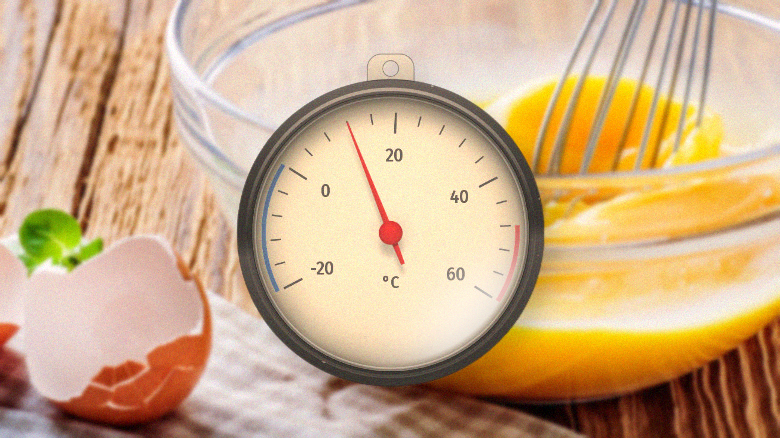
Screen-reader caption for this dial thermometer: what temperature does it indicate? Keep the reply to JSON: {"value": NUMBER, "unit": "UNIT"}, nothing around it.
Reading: {"value": 12, "unit": "°C"}
